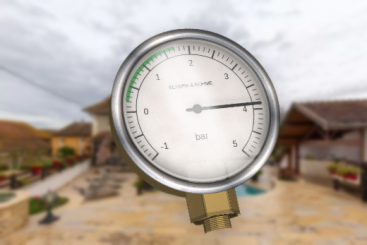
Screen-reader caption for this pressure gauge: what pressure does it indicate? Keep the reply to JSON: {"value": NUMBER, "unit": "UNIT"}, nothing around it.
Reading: {"value": 3.9, "unit": "bar"}
